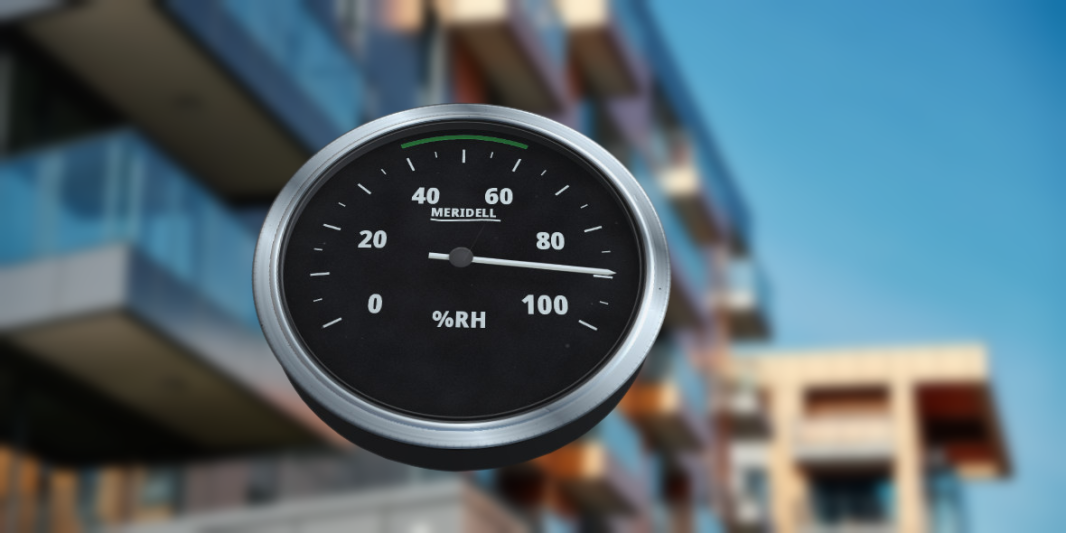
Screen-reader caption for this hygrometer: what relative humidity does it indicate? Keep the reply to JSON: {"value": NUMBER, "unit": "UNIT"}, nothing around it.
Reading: {"value": 90, "unit": "%"}
